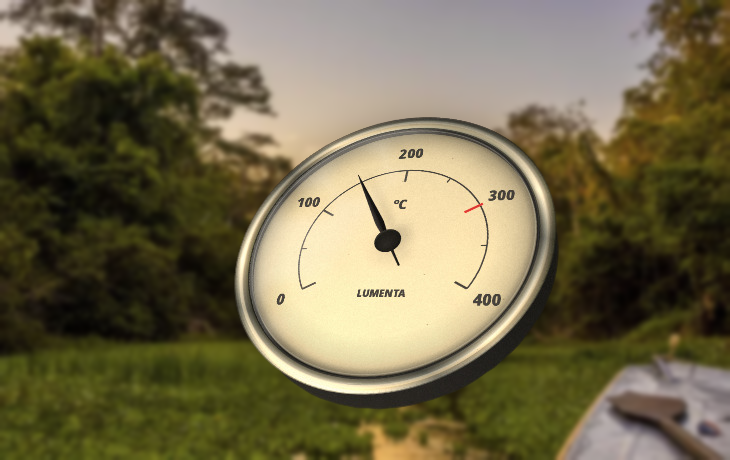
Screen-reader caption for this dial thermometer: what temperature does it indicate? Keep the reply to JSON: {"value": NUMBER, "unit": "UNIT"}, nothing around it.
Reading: {"value": 150, "unit": "°C"}
